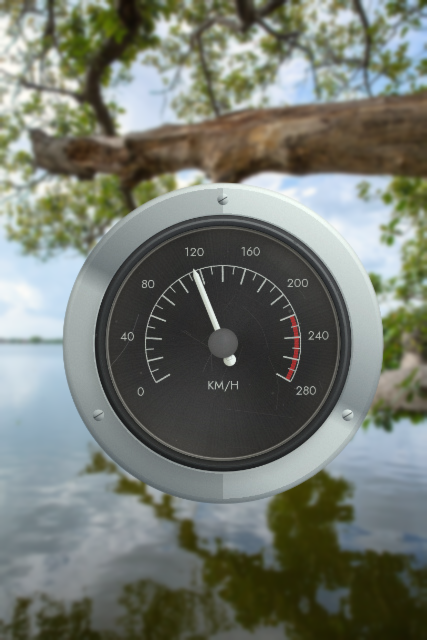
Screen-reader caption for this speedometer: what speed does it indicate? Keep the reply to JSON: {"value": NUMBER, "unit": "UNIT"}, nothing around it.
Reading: {"value": 115, "unit": "km/h"}
